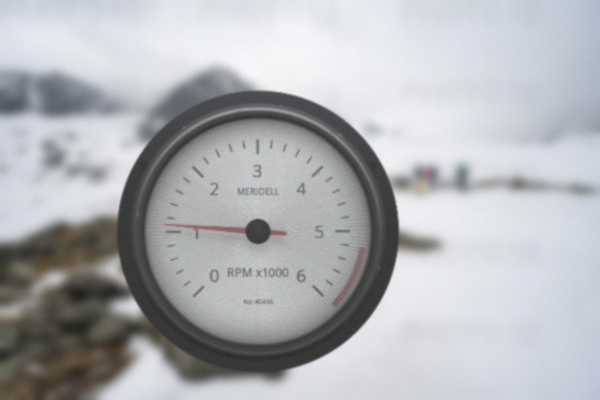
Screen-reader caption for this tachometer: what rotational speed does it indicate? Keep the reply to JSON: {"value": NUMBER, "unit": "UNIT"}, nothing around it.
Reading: {"value": 1100, "unit": "rpm"}
